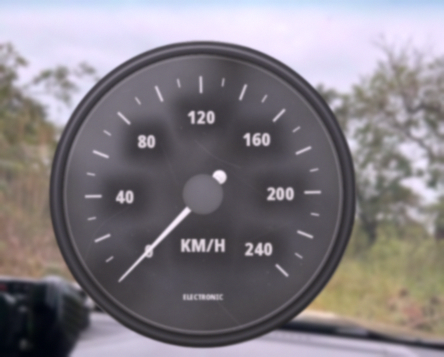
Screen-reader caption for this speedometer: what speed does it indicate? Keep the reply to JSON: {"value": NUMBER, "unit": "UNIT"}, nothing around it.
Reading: {"value": 0, "unit": "km/h"}
